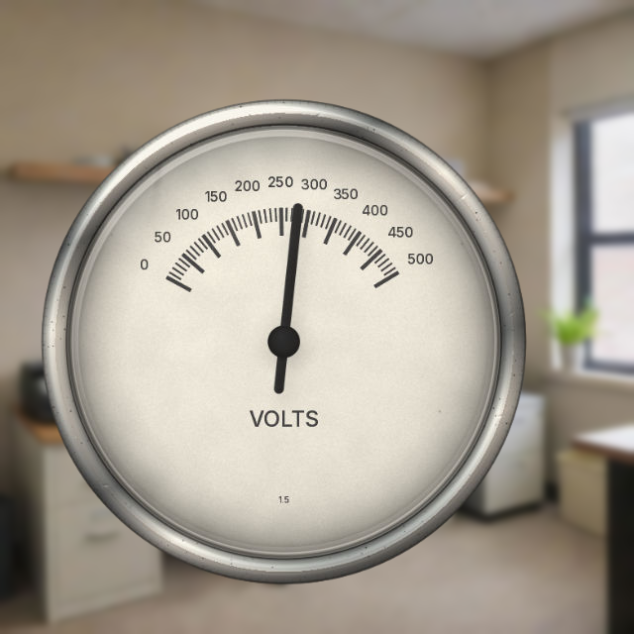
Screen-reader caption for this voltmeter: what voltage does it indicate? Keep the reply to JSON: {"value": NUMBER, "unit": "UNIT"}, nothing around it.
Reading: {"value": 280, "unit": "V"}
